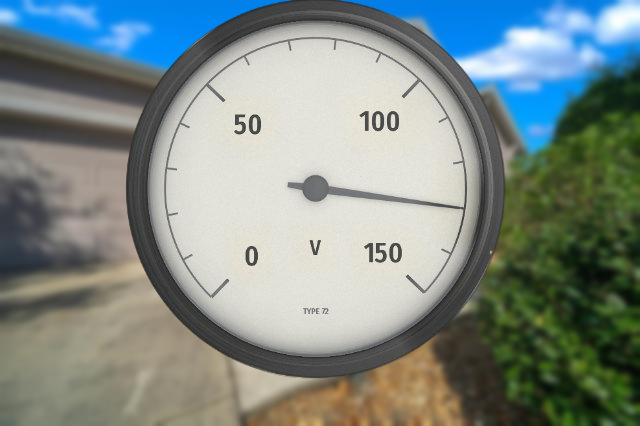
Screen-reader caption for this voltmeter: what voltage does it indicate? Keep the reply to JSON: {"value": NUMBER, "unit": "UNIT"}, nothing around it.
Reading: {"value": 130, "unit": "V"}
